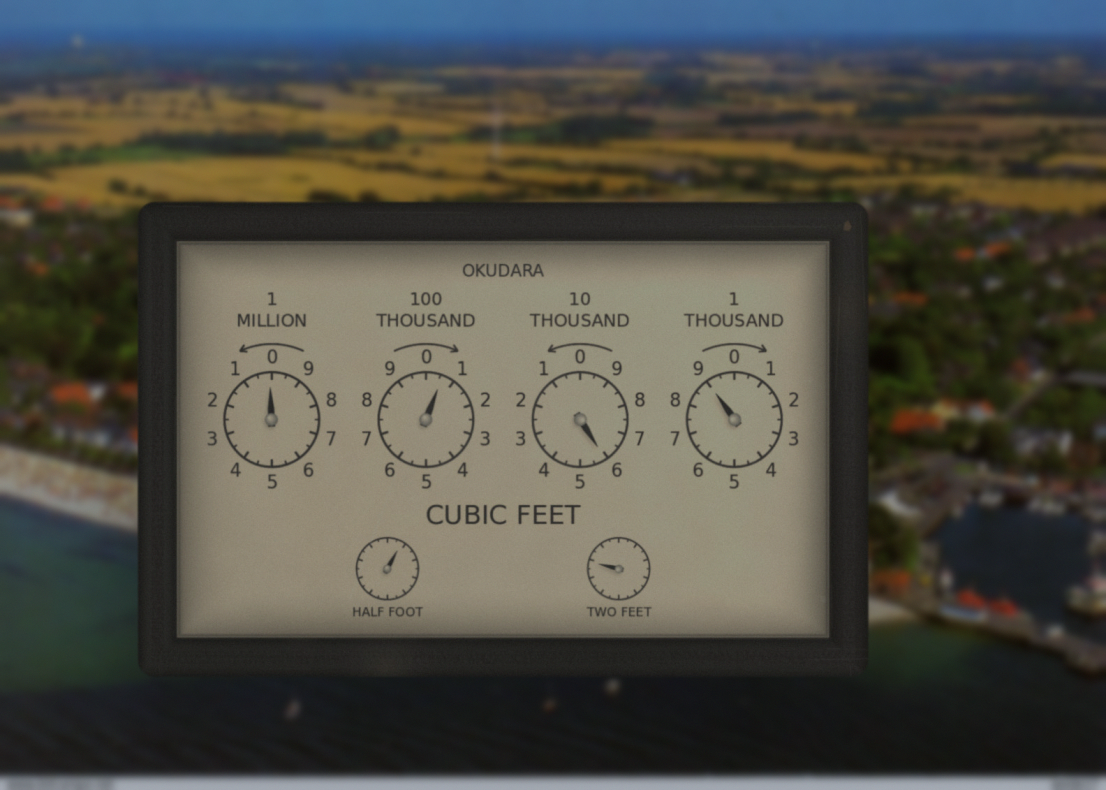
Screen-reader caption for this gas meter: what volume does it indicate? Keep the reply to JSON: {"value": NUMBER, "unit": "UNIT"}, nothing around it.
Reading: {"value": 5900, "unit": "ft³"}
